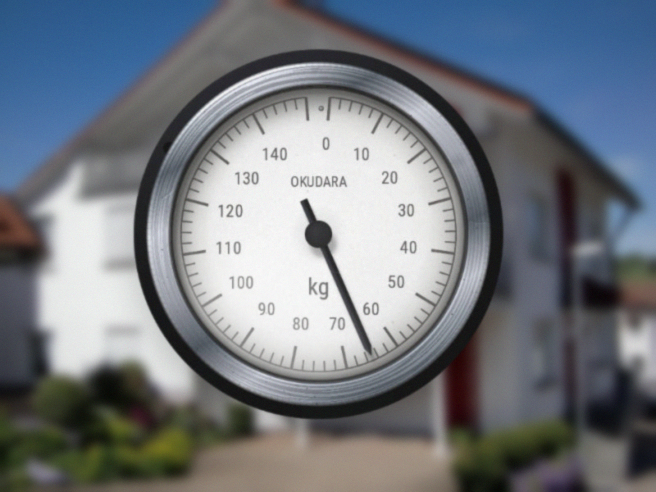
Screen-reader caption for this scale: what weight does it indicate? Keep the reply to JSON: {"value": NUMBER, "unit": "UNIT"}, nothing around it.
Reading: {"value": 65, "unit": "kg"}
